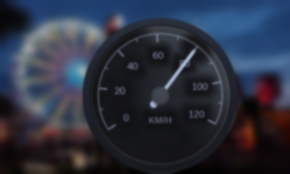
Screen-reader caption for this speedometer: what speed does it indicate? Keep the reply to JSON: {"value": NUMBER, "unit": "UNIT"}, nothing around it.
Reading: {"value": 80, "unit": "km/h"}
